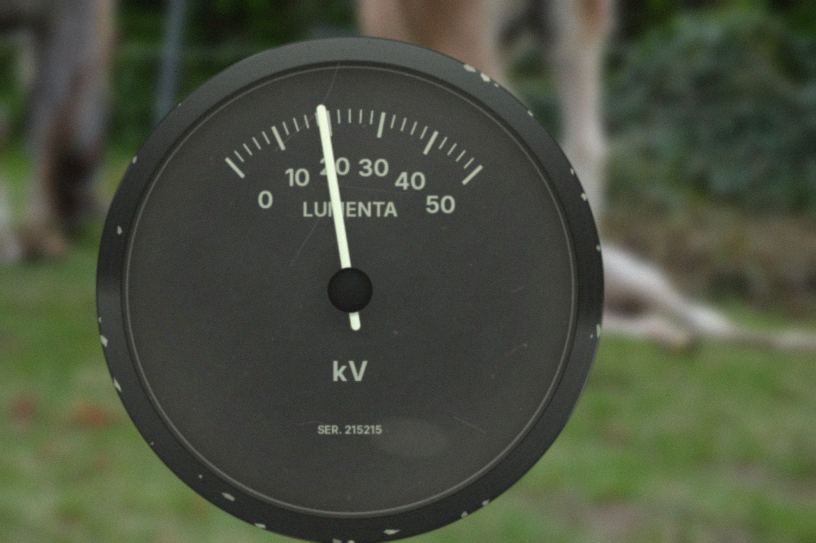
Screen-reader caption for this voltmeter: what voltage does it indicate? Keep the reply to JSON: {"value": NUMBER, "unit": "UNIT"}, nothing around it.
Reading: {"value": 19, "unit": "kV"}
